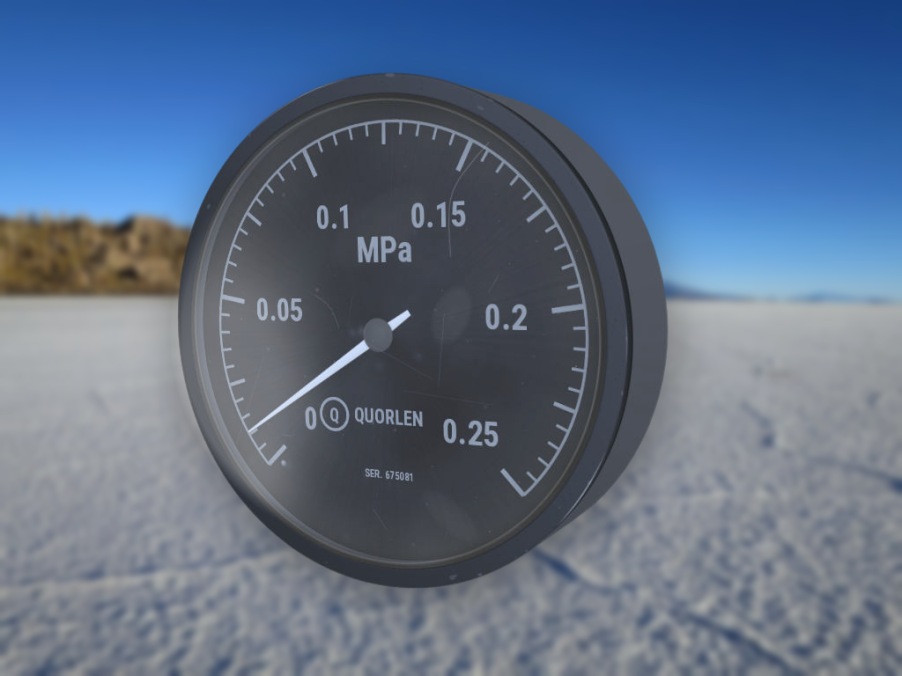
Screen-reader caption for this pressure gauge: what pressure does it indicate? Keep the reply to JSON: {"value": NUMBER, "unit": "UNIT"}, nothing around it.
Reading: {"value": 0.01, "unit": "MPa"}
